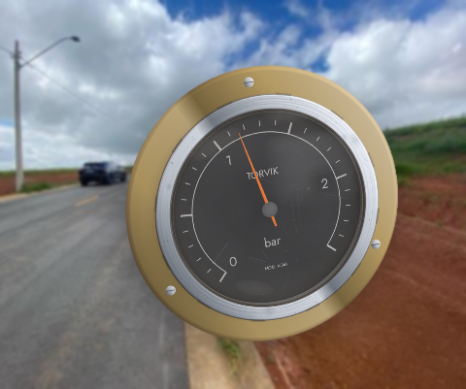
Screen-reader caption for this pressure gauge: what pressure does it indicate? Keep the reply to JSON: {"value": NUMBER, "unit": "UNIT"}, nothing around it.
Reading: {"value": 1.15, "unit": "bar"}
